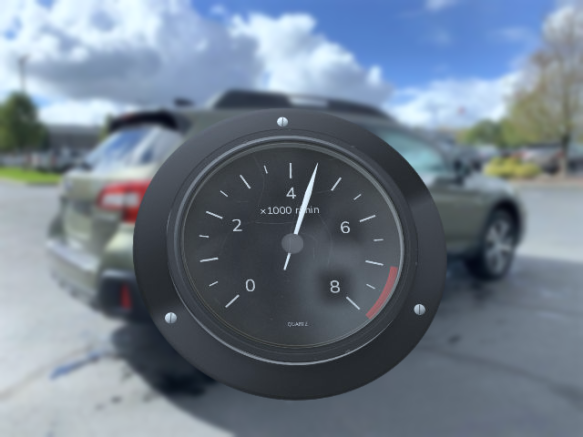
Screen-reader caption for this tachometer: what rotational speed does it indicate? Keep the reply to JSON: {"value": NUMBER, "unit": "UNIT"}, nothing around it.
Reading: {"value": 4500, "unit": "rpm"}
